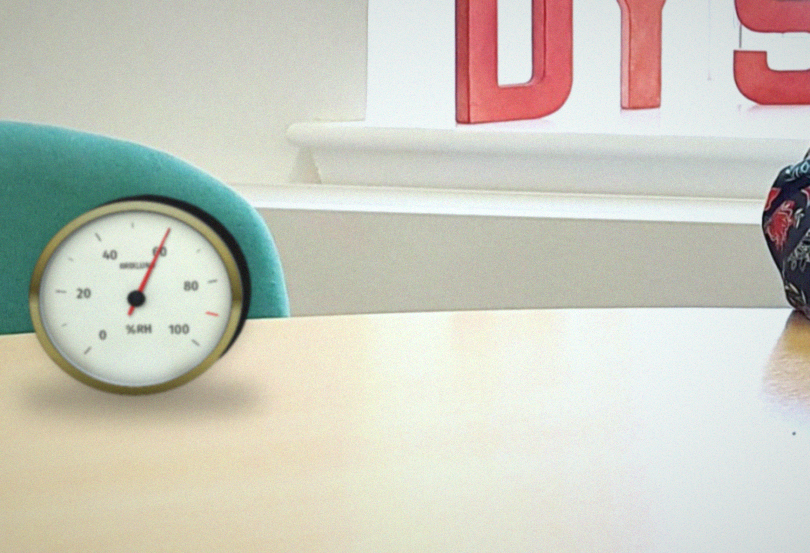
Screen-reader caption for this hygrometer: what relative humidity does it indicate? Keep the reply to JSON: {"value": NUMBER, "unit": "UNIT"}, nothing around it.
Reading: {"value": 60, "unit": "%"}
